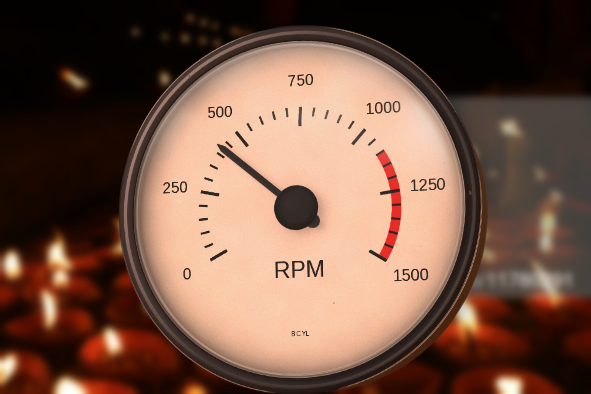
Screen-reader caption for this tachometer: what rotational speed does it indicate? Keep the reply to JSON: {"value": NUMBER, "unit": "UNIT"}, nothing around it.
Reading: {"value": 425, "unit": "rpm"}
